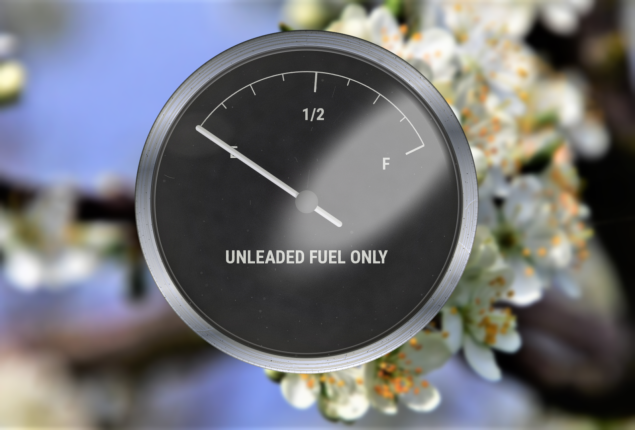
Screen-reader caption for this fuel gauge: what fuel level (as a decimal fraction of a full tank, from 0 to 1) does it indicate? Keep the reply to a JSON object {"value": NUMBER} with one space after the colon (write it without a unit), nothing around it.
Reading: {"value": 0}
